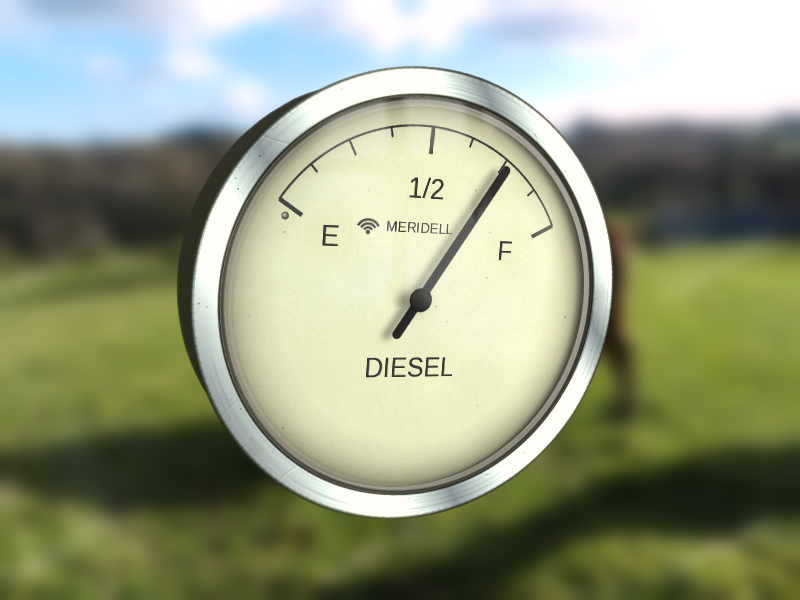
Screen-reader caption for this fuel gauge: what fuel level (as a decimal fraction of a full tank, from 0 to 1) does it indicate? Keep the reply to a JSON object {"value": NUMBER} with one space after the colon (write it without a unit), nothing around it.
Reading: {"value": 0.75}
